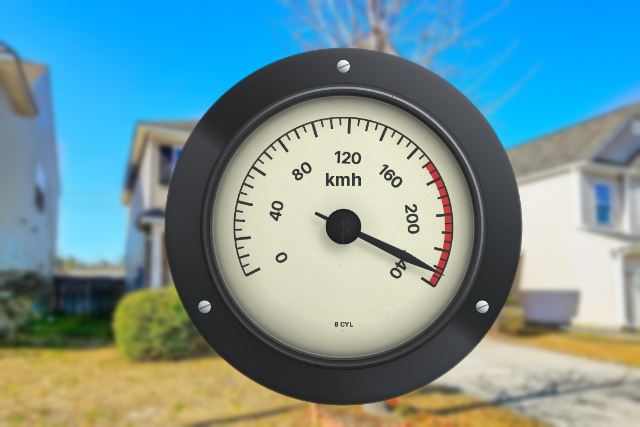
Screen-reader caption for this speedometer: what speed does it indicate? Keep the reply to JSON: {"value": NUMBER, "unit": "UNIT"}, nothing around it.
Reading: {"value": 232.5, "unit": "km/h"}
